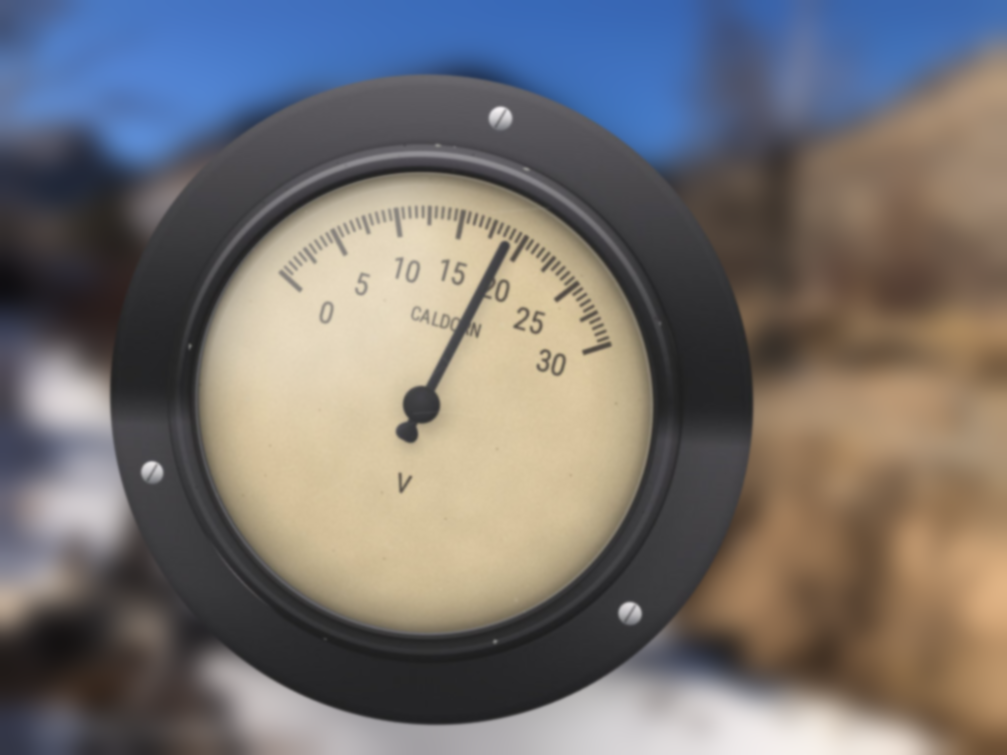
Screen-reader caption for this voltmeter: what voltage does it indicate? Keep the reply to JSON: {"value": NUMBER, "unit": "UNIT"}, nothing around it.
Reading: {"value": 19, "unit": "V"}
